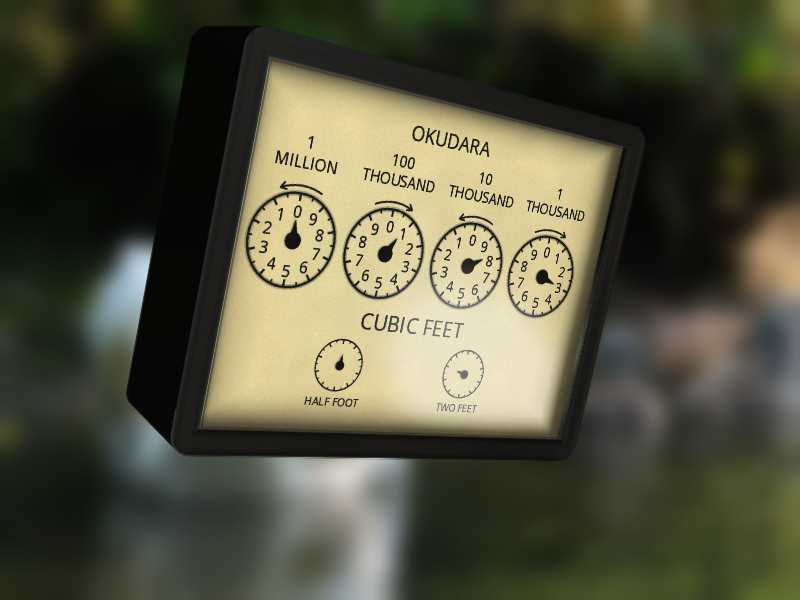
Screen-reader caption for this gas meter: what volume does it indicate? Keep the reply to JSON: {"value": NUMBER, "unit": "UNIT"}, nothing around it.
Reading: {"value": 8300, "unit": "ft³"}
